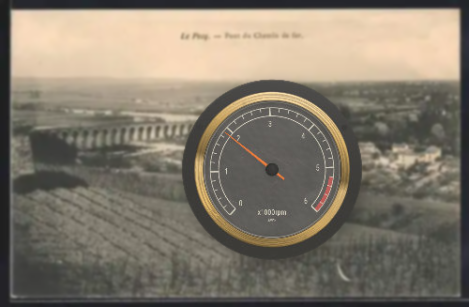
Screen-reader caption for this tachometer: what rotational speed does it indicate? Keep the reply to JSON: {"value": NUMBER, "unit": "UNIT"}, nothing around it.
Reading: {"value": 1900, "unit": "rpm"}
